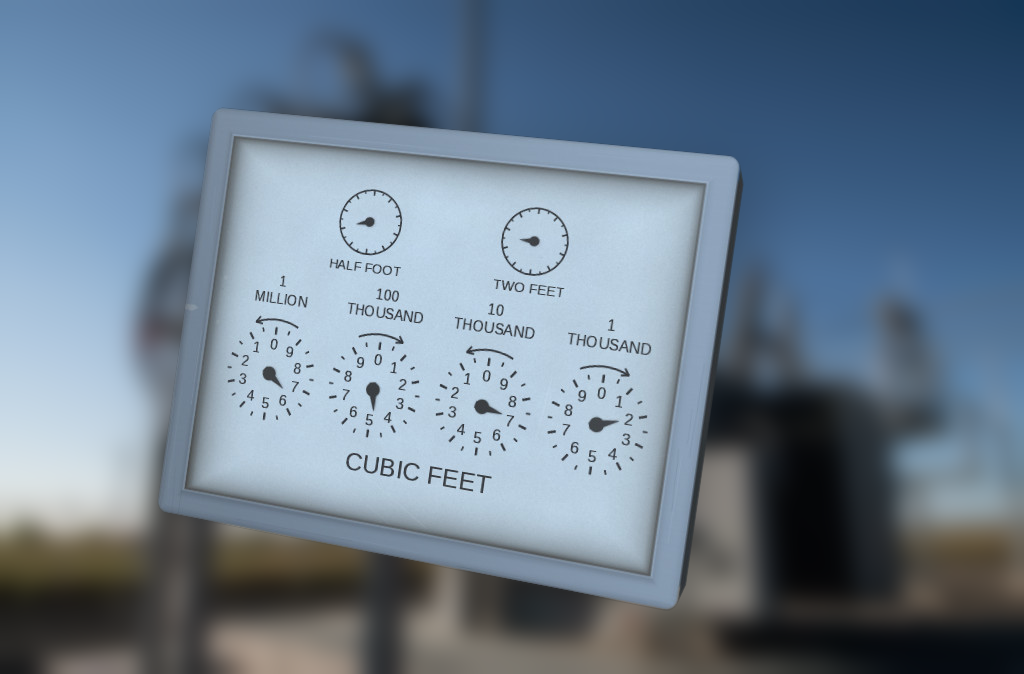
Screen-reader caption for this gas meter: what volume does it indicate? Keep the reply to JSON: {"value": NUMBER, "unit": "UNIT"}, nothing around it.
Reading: {"value": 647200, "unit": "ft³"}
